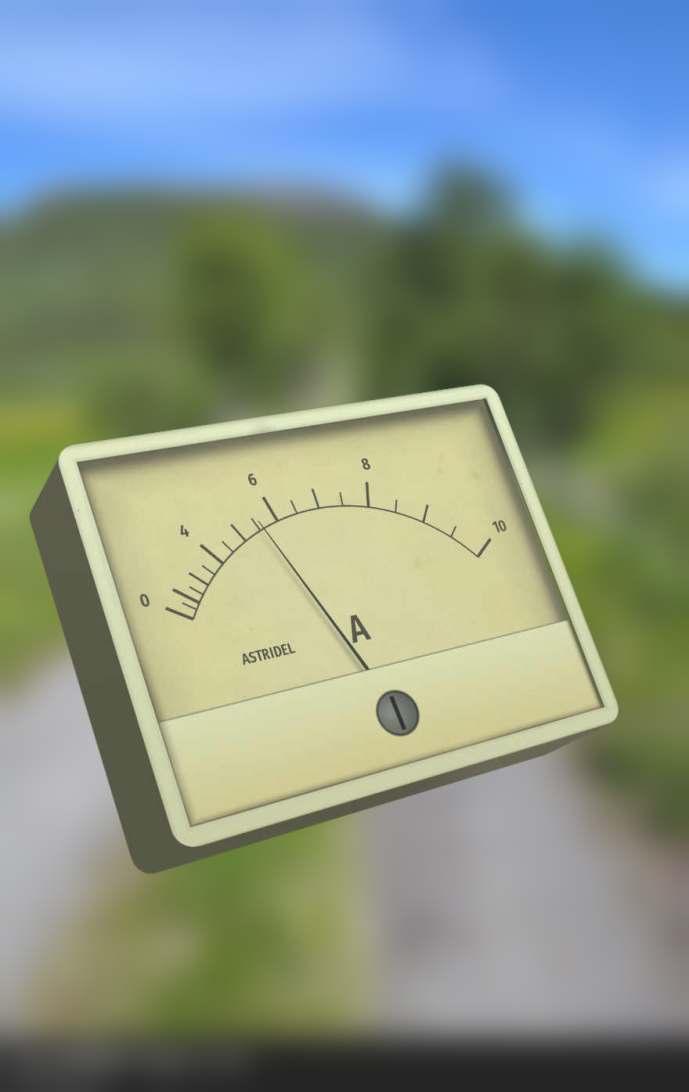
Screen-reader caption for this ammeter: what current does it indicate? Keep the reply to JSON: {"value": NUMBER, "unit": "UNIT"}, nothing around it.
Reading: {"value": 5.5, "unit": "A"}
